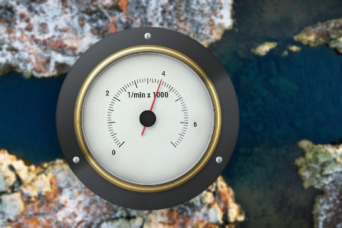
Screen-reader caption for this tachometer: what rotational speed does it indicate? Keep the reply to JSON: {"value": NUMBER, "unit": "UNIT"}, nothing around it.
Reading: {"value": 4000, "unit": "rpm"}
